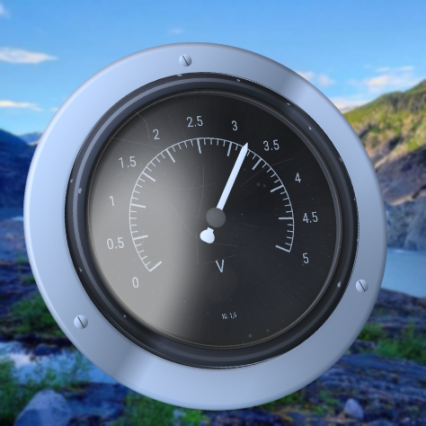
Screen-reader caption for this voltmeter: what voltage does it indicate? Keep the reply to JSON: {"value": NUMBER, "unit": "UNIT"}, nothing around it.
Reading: {"value": 3.2, "unit": "V"}
